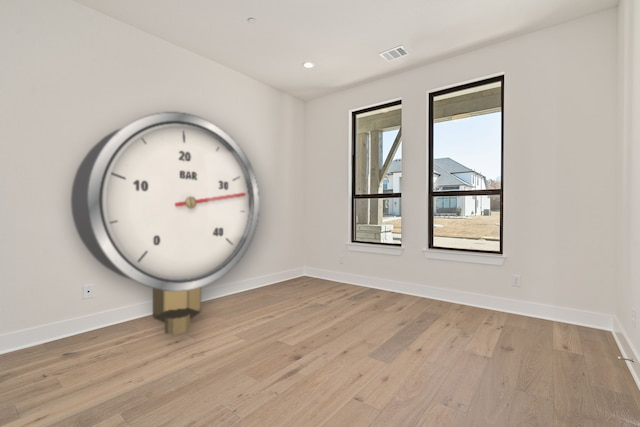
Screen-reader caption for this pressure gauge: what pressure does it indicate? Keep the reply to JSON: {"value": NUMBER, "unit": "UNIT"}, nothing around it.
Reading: {"value": 32.5, "unit": "bar"}
